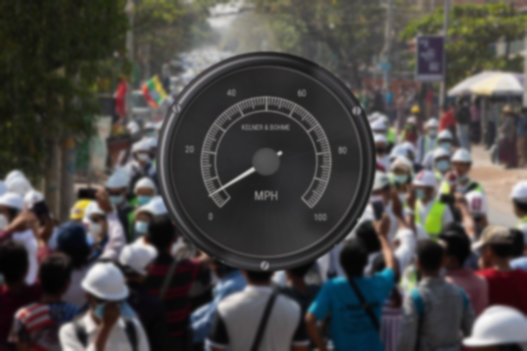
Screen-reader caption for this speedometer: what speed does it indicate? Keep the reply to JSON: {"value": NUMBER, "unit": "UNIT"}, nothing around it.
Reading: {"value": 5, "unit": "mph"}
